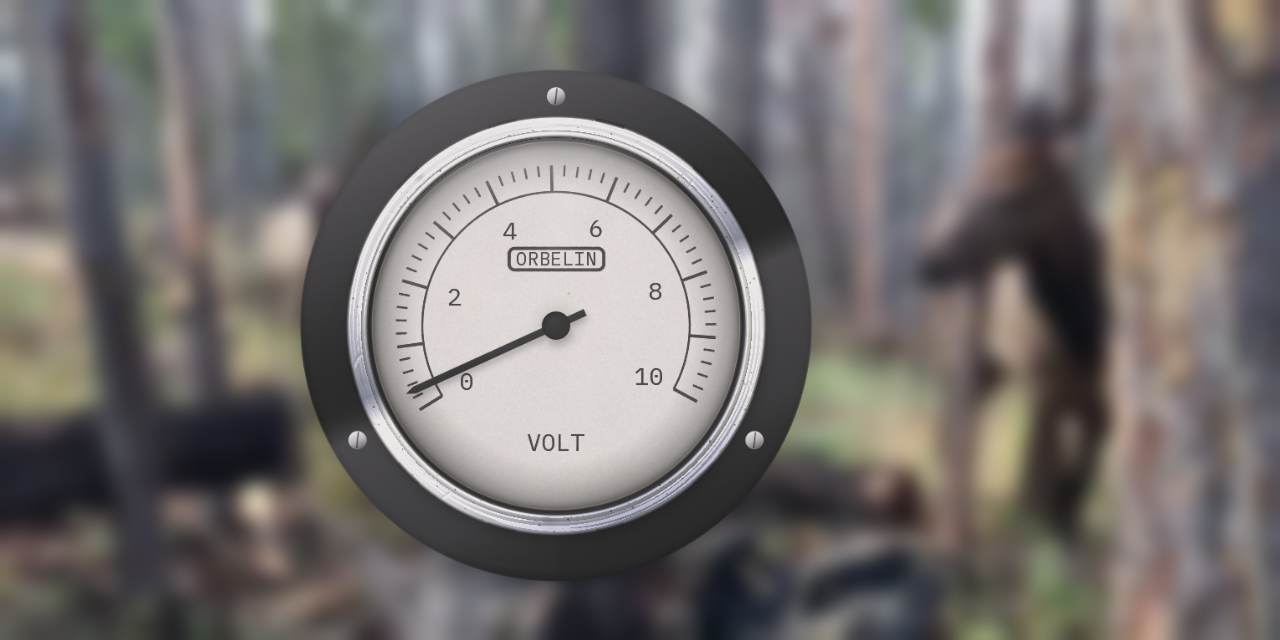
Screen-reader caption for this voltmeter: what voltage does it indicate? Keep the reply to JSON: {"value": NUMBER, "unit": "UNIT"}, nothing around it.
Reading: {"value": 0.3, "unit": "V"}
